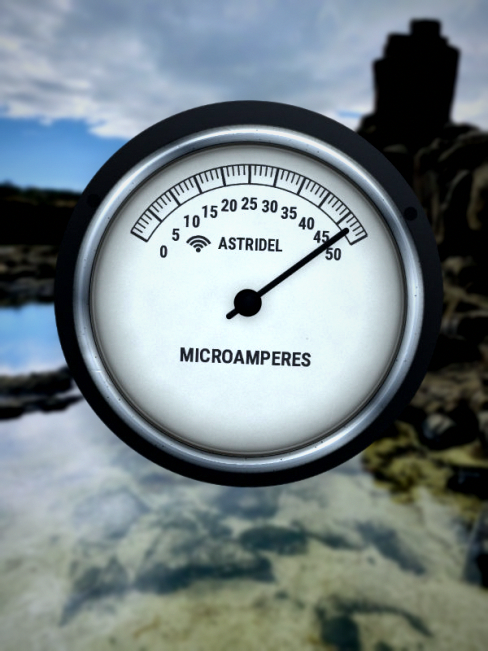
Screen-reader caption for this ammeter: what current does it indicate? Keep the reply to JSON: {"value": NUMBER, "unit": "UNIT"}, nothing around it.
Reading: {"value": 47, "unit": "µA"}
